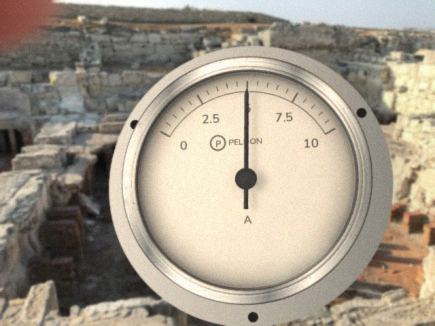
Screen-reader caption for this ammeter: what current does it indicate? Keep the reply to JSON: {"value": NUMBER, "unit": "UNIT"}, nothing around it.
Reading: {"value": 5, "unit": "A"}
